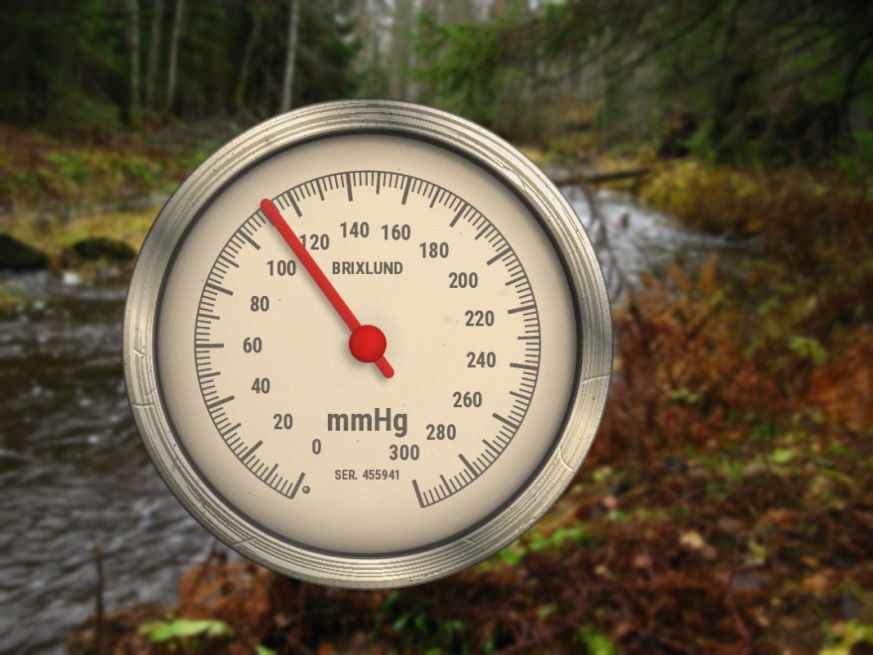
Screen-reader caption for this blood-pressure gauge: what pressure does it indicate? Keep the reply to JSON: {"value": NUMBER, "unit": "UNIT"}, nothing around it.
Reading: {"value": 112, "unit": "mmHg"}
